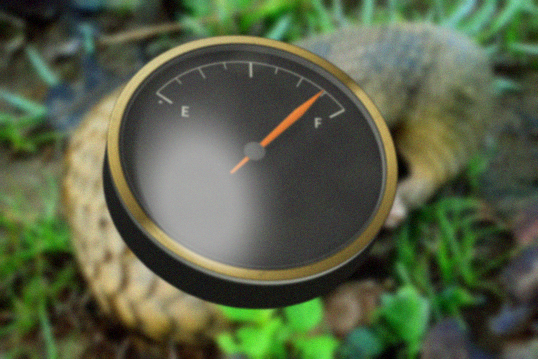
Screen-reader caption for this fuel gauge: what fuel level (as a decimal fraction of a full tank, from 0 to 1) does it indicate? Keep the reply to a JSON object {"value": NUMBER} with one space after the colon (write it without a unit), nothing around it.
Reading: {"value": 0.875}
